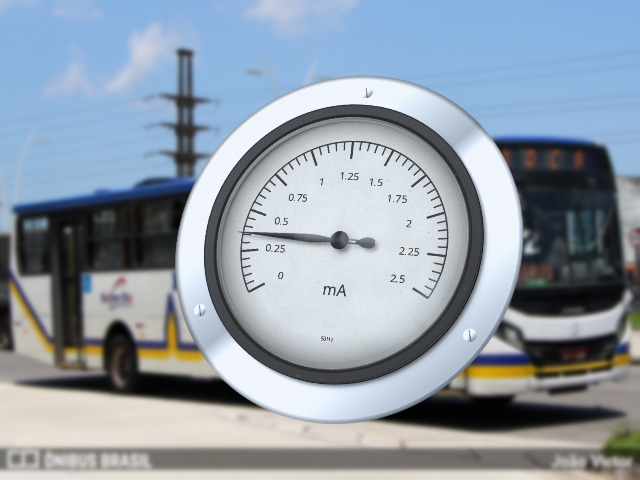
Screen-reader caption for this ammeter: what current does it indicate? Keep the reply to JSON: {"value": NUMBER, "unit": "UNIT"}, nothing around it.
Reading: {"value": 0.35, "unit": "mA"}
